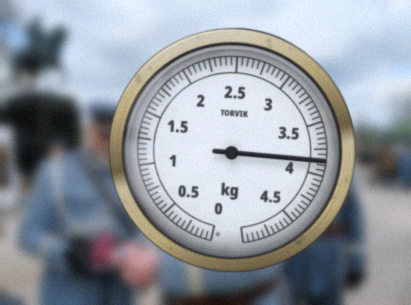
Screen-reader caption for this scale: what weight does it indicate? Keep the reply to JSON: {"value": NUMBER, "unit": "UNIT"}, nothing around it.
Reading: {"value": 3.85, "unit": "kg"}
